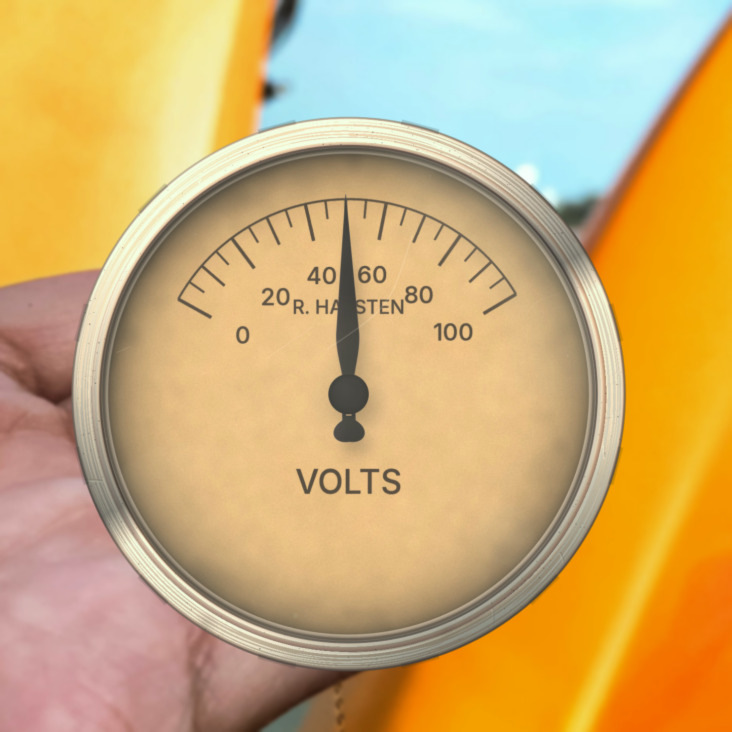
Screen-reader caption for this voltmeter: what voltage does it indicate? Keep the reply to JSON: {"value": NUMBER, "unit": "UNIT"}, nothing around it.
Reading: {"value": 50, "unit": "V"}
